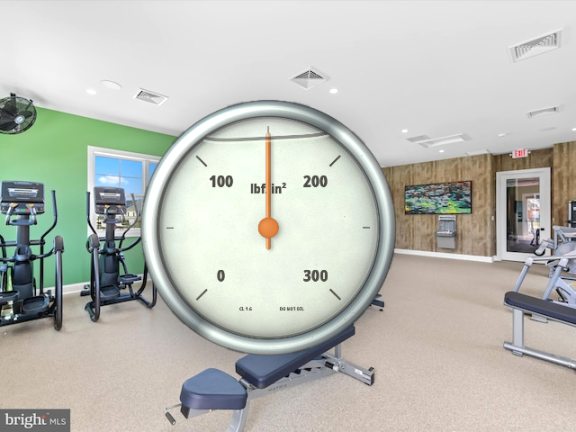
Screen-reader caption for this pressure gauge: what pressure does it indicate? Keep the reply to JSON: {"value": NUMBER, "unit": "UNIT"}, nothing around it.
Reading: {"value": 150, "unit": "psi"}
